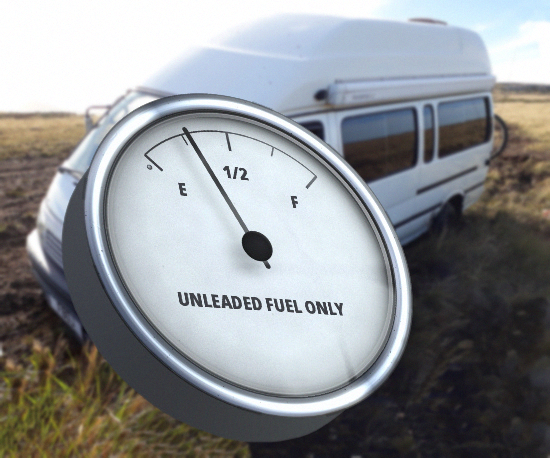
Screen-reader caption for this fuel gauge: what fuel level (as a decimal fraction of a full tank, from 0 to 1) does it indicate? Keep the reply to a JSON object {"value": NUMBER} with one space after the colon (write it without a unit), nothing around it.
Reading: {"value": 0.25}
